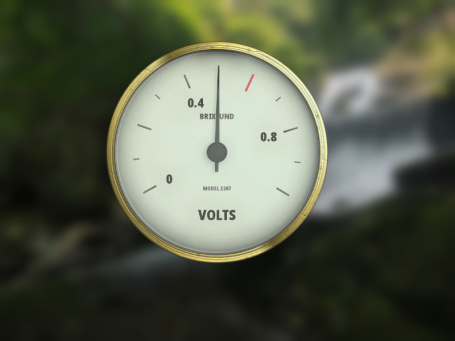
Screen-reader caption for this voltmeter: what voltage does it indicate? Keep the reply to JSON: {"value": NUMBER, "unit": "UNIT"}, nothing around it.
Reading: {"value": 0.5, "unit": "V"}
